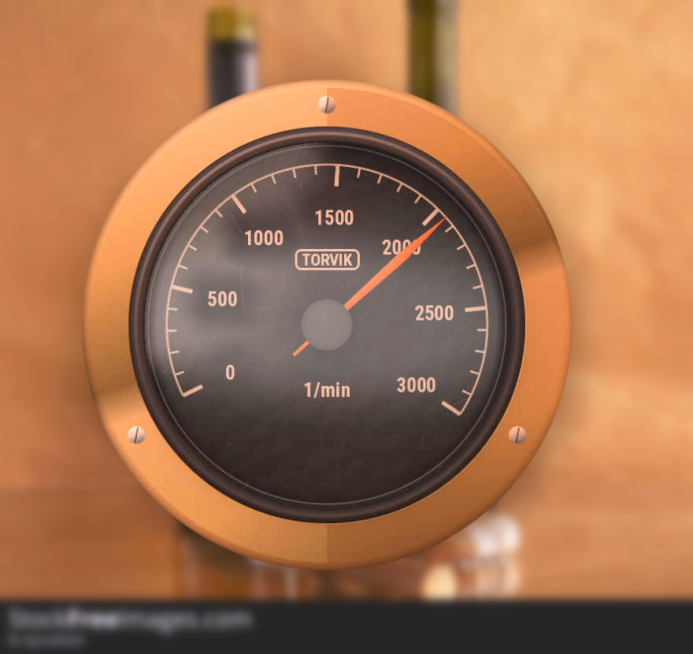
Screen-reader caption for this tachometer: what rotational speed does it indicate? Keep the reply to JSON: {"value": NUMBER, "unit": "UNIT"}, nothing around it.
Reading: {"value": 2050, "unit": "rpm"}
